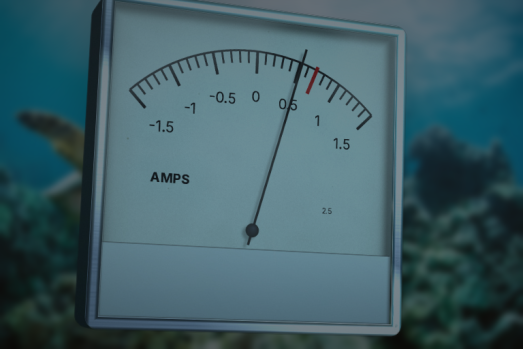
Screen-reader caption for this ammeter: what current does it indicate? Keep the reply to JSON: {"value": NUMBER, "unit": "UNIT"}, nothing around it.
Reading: {"value": 0.5, "unit": "A"}
